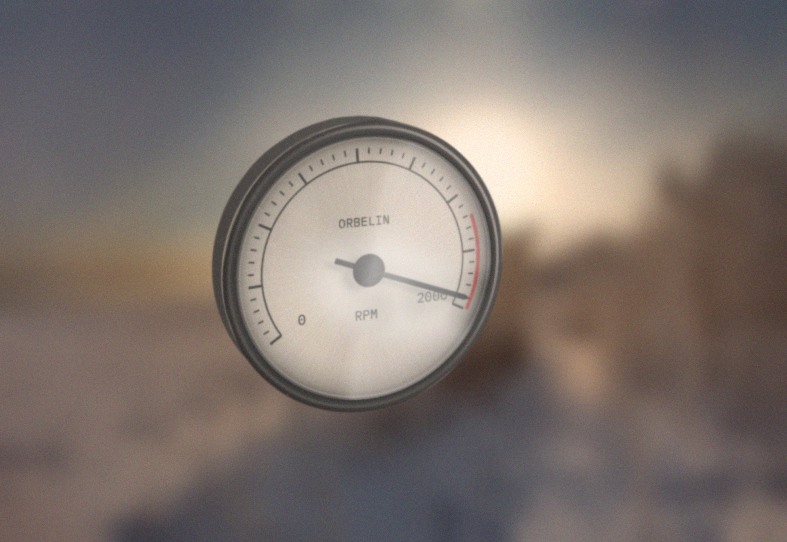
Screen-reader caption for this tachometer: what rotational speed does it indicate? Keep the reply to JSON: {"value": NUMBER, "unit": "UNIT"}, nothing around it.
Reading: {"value": 1950, "unit": "rpm"}
